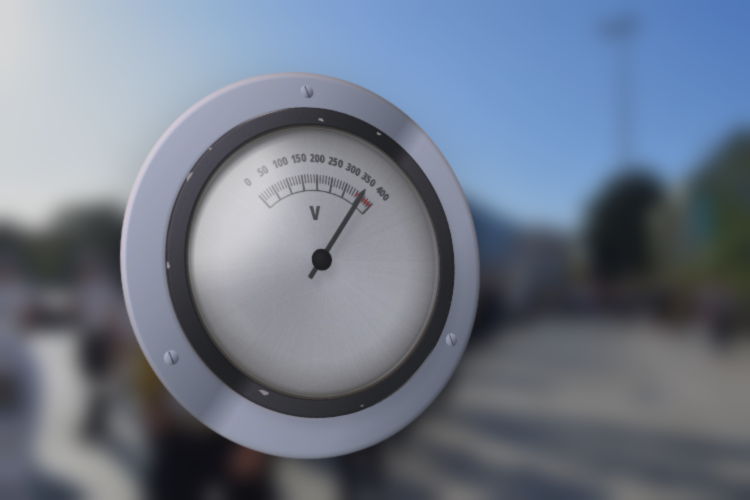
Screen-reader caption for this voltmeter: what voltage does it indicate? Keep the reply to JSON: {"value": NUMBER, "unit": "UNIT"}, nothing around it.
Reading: {"value": 350, "unit": "V"}
